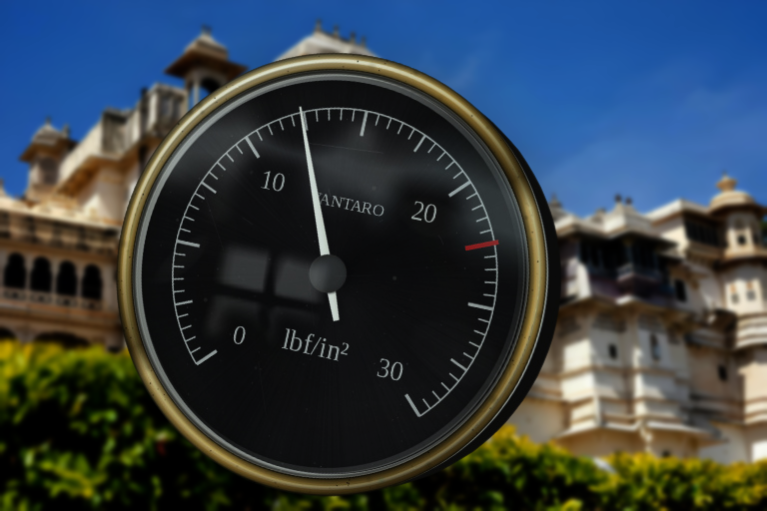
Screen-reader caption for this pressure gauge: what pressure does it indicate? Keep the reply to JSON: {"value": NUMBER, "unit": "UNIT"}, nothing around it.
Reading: {"value": 12.5, "unit": "psi"}
